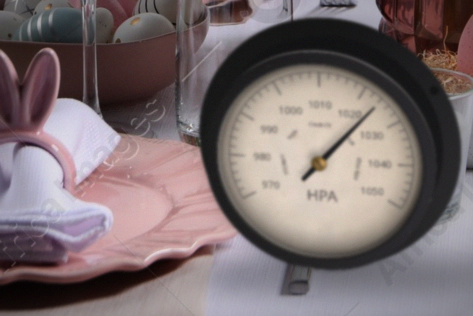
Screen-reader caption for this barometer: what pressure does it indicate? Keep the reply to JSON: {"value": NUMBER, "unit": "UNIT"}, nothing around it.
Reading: {"value": 1024, "unit": "hPa"}
